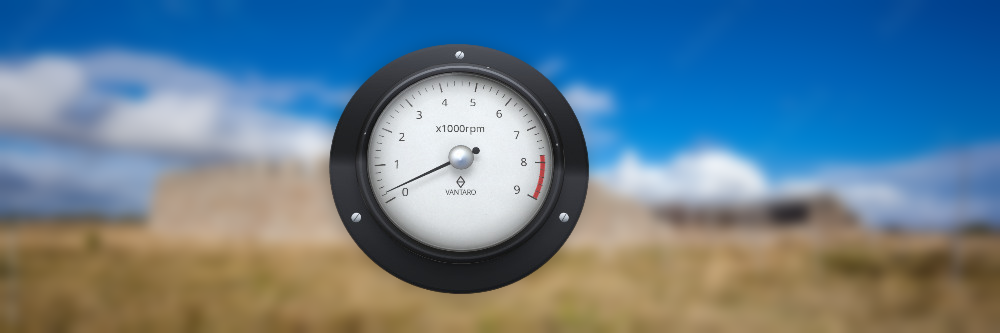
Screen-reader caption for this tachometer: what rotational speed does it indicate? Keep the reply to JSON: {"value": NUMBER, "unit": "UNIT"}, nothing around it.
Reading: {"value": 200, "unit": "rpm"}
